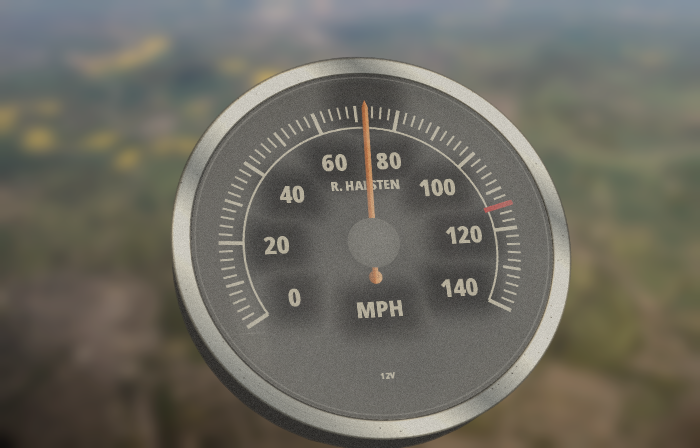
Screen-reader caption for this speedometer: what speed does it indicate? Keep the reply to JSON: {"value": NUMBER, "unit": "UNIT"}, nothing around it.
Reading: {"value": 72, "unit": "mph"}
